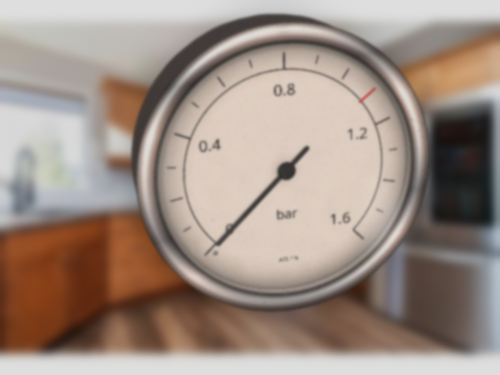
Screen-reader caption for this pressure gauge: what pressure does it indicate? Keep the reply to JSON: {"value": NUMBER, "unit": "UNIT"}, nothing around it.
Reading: {"value": 0, "unit": "bar"}
